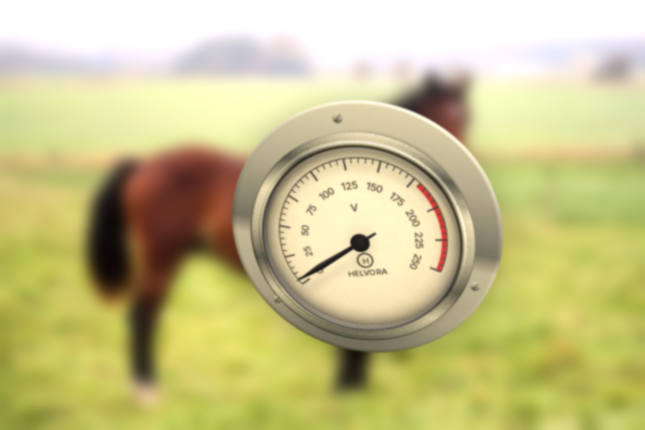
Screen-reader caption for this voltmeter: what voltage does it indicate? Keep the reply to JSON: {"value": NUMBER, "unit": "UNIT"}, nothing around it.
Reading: {"value": 5, "unit": "V"}
